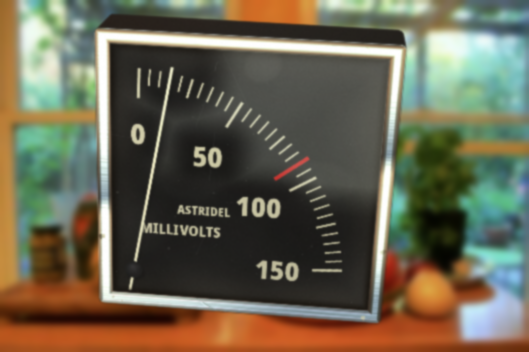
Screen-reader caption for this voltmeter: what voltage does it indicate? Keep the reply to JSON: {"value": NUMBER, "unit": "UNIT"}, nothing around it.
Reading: {"value": 15, "unit": "mV"}
